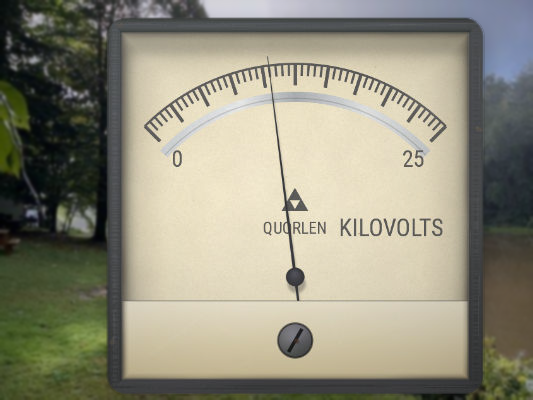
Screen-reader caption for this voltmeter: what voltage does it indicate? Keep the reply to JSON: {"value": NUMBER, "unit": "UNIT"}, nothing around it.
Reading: {"value": 10.5, "unit": "kV"}
